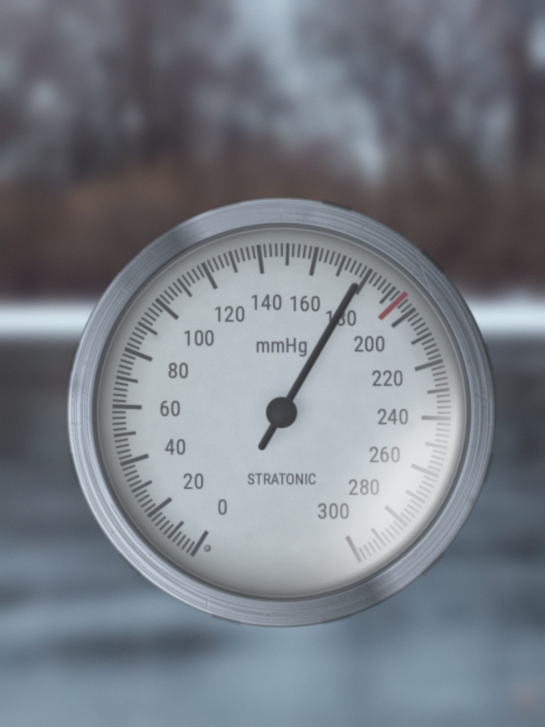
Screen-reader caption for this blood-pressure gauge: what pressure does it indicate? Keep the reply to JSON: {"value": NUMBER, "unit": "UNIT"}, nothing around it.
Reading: {"value": 178, "unit": "mmHg"}
